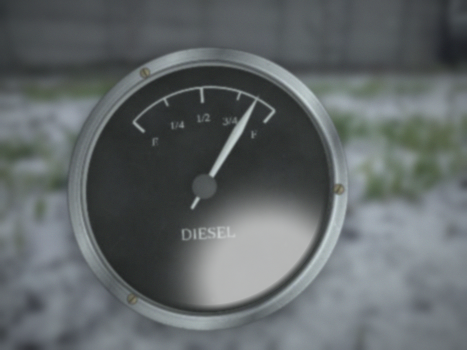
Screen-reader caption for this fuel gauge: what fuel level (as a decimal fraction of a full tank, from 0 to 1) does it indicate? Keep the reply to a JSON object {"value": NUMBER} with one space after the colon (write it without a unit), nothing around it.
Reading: {"value": 0.875}
